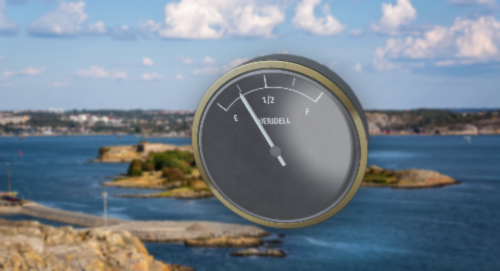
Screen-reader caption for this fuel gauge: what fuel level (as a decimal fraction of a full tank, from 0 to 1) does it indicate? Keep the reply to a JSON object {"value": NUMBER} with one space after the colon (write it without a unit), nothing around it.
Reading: {"value": 0.25}
